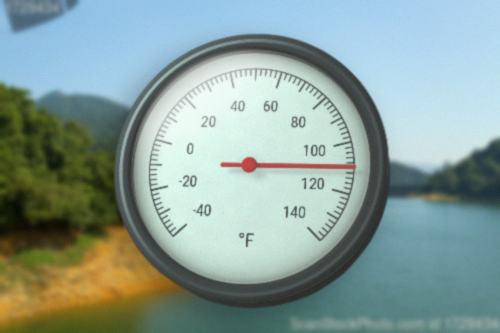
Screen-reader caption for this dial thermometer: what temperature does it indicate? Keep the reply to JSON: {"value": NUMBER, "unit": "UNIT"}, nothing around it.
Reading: {"value": 110, "unit": "°F"}
